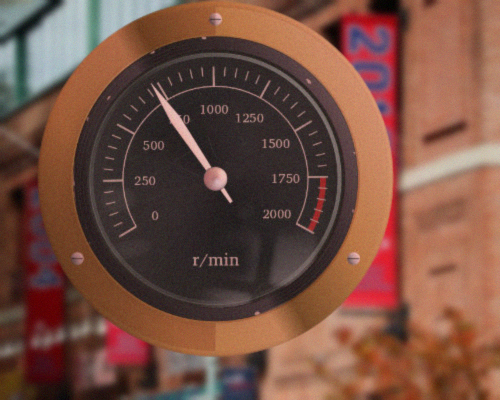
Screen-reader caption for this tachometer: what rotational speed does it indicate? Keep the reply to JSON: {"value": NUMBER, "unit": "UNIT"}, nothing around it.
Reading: {"value": 725, "unit": "rpm"}
